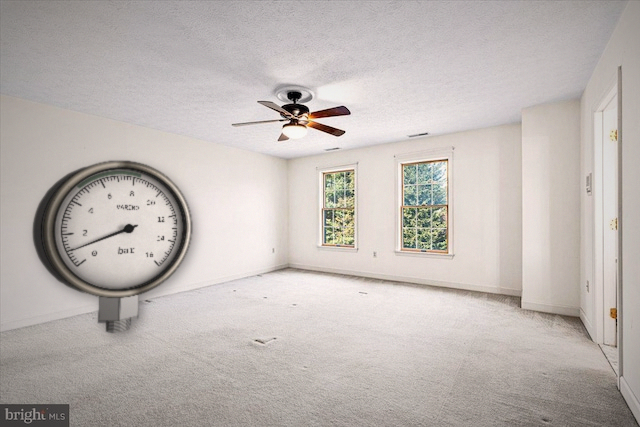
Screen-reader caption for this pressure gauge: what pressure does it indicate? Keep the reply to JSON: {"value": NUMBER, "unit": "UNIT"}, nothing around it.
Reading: {"value": 1, "unit": "bar"}
